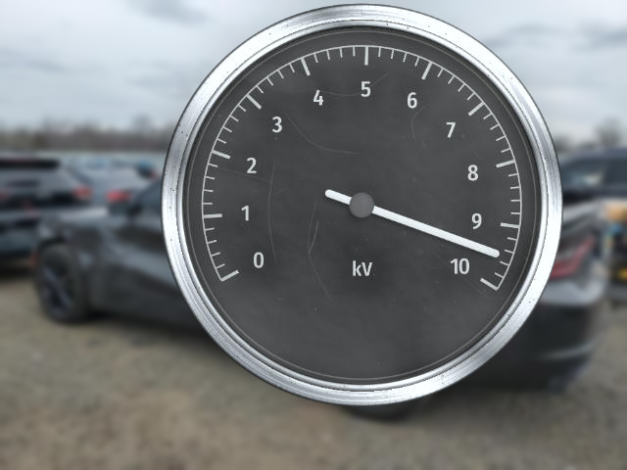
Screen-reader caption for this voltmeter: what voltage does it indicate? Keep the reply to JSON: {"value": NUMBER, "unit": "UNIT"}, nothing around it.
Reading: {"value": 9.5, "unit": "kV"}
